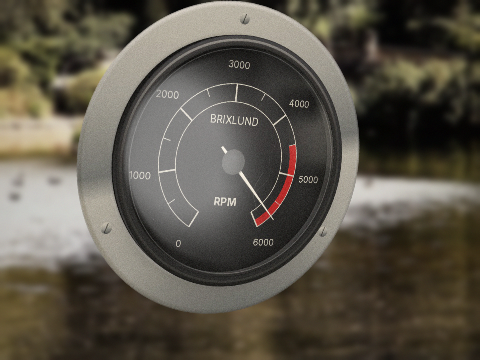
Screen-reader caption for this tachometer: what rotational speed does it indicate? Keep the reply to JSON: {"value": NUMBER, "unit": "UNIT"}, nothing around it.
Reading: {"value": 5750, "unit": "rpm"}
